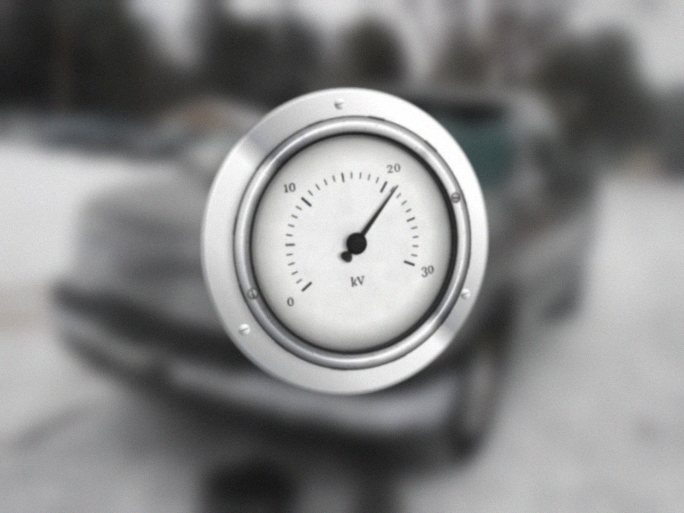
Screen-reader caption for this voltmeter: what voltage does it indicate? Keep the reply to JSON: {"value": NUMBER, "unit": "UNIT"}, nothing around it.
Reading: {"value": 21, "unit": "kV"}
